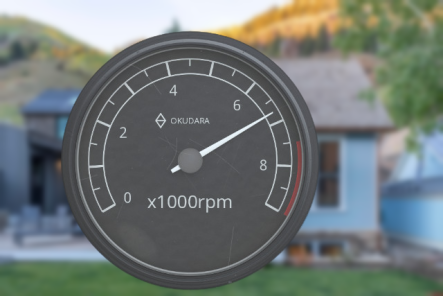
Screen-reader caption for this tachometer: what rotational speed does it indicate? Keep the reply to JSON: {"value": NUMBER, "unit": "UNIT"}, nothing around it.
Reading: {"value": 6750, "unit": "rpm"}
